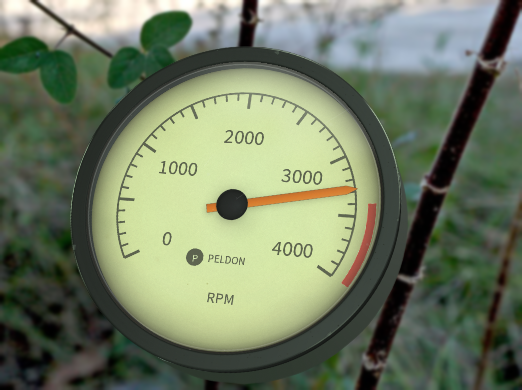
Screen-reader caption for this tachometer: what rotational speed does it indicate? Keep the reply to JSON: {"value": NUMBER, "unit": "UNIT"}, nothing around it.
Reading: {"value": 3300, "unit": "rpm"}
